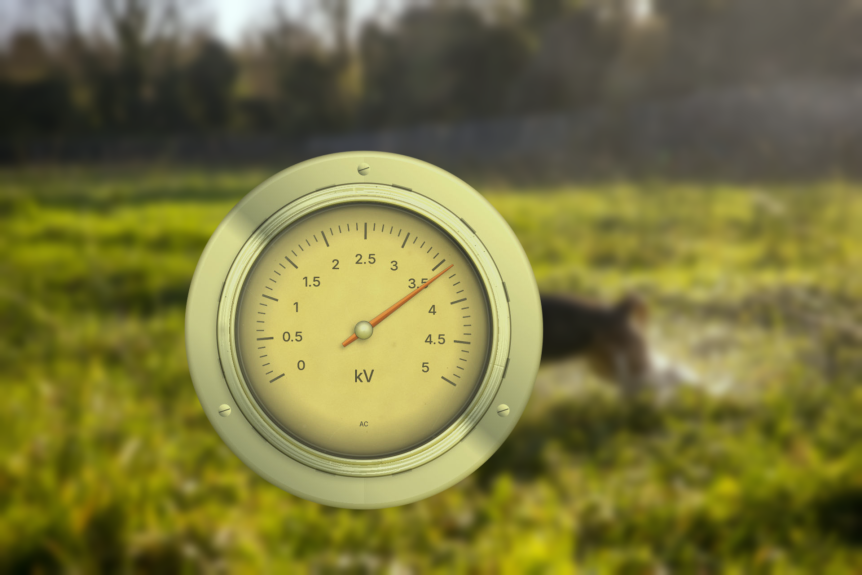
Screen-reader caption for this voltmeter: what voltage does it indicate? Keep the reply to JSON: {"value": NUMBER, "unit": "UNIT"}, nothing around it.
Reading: {"value": 3.6, "unit": "kV"}
